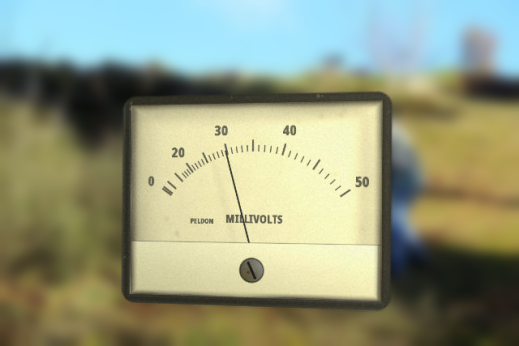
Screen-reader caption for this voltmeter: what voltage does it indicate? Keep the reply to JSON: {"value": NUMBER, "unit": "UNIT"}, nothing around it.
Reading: {"value": 30, "unit": "mV"}
